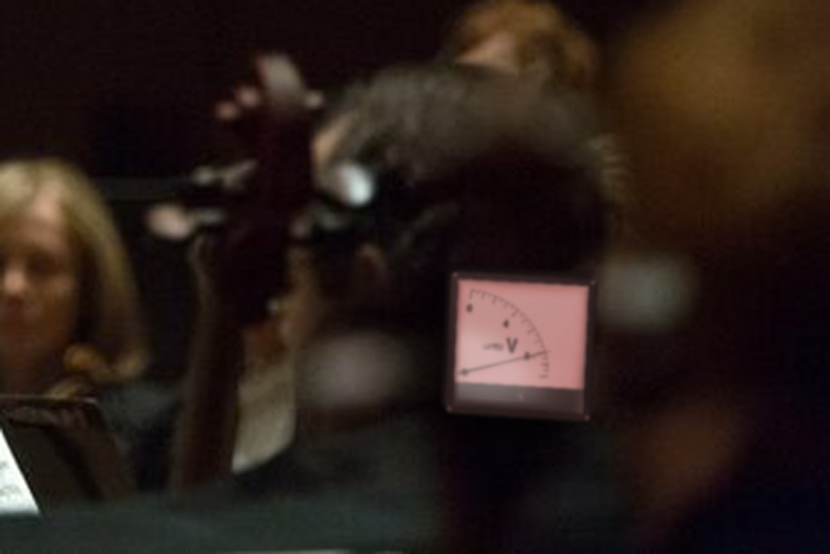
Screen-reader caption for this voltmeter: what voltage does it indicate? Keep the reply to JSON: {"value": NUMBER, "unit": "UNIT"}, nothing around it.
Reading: {"value": 8, "unit": "V"}
